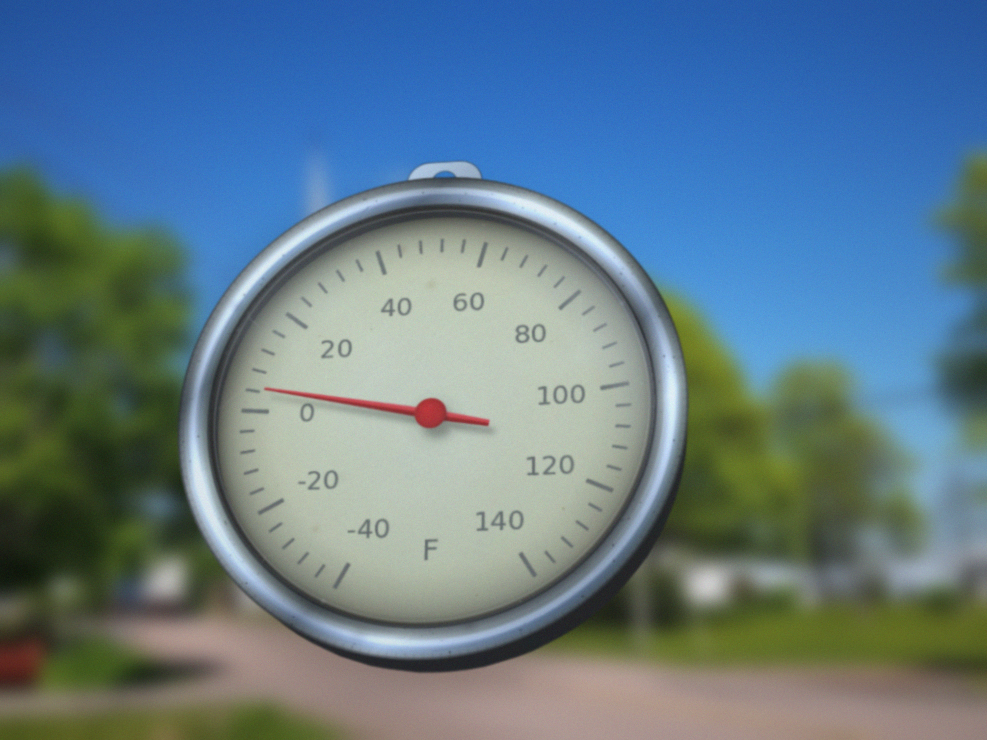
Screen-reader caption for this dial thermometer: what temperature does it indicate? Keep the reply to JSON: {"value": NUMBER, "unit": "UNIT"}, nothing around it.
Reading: {"value": 4, "unit": "°F"}
